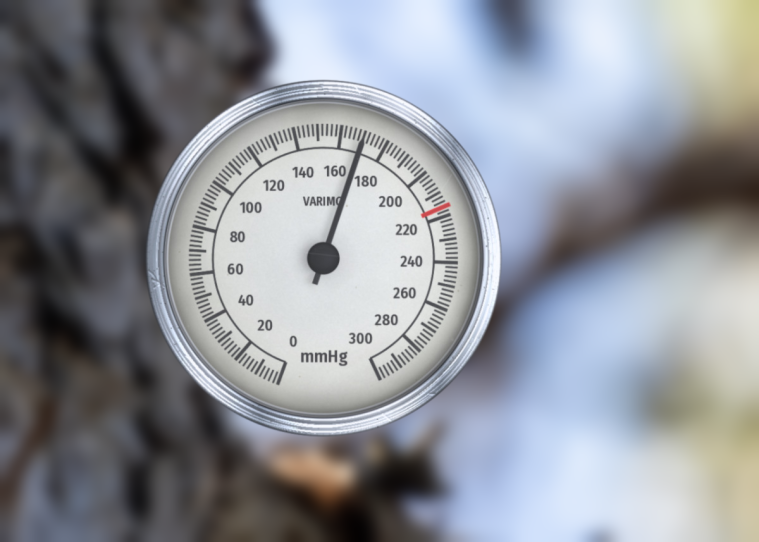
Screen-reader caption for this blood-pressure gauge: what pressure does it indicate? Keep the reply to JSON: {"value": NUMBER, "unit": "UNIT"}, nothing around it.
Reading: {"value": 170, "unit": "mmHg"}
